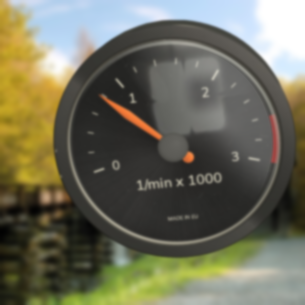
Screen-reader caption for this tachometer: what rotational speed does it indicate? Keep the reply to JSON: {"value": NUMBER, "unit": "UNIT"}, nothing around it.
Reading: {"value": 800, "unit": "rpm"}
